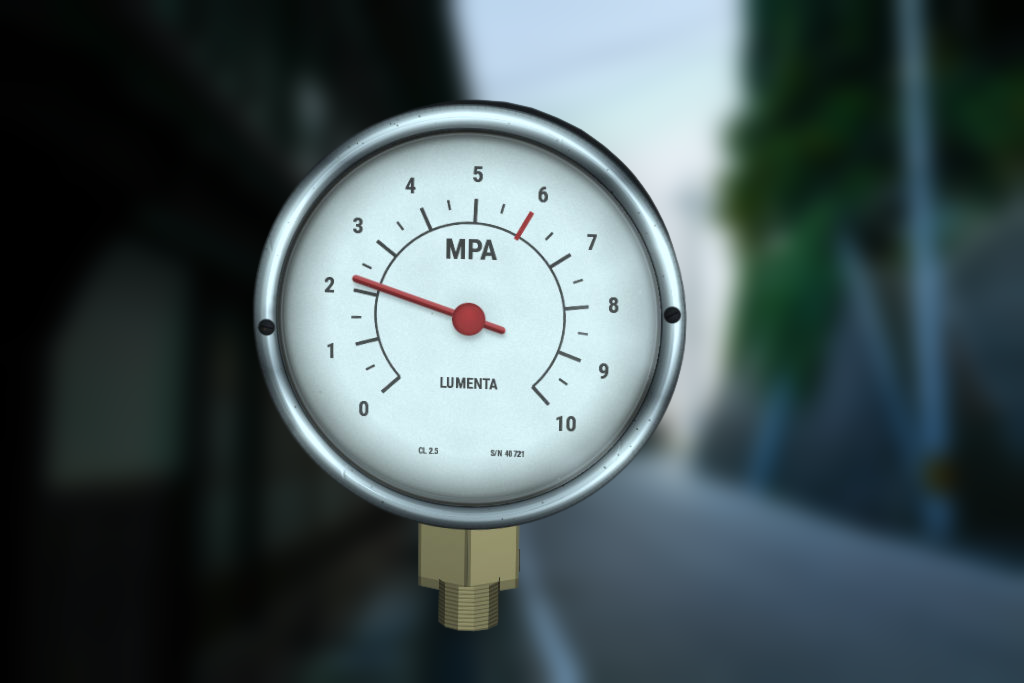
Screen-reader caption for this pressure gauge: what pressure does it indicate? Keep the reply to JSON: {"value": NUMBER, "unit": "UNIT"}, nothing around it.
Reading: {"value": 2.25, "unit": "MPa"}
